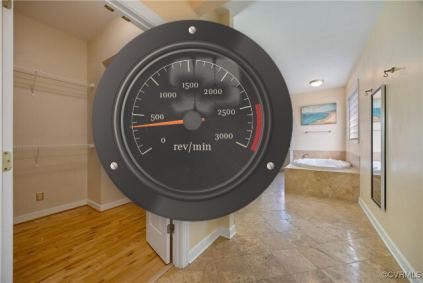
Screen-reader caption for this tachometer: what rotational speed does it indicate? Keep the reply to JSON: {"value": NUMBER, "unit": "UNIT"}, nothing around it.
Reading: {"value": 350, "unit": "rpm"}
